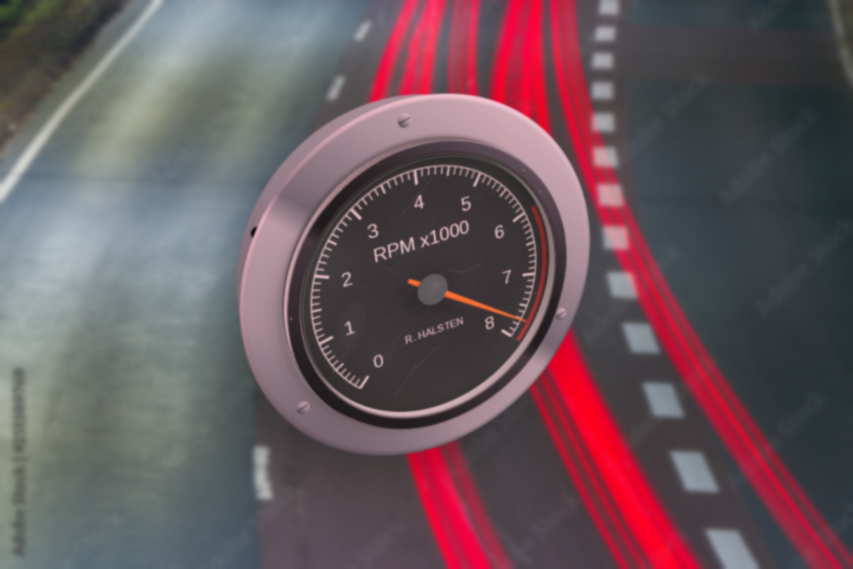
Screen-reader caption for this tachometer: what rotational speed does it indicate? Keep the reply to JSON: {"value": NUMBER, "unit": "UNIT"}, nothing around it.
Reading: {"value": 7700, "unit": "rpm"}
